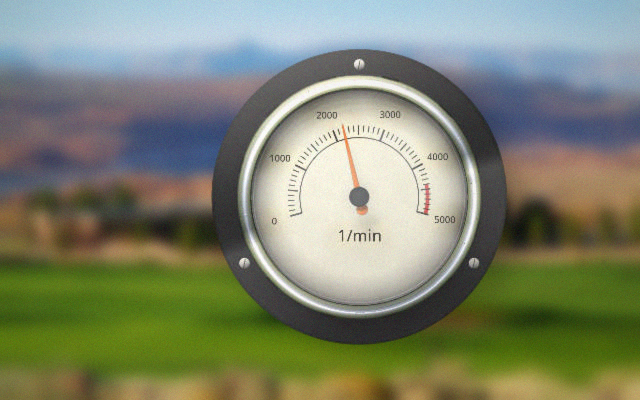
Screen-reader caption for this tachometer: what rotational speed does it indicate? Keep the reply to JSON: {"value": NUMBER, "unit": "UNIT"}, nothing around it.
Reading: {"value": 2200, "unit": "rpm"}
